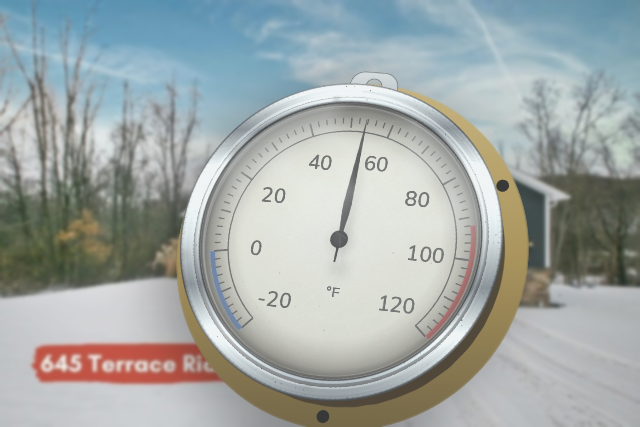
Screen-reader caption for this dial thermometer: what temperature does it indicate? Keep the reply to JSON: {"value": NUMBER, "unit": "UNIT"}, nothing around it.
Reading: {"value": 54, "unit": "°F"}
